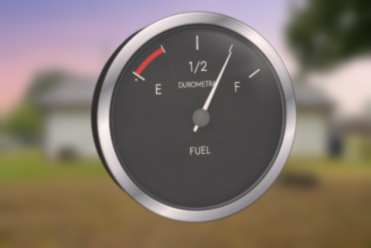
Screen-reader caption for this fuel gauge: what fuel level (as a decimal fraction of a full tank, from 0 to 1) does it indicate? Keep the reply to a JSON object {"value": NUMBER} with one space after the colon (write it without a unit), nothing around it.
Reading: {"value": 0.75}
